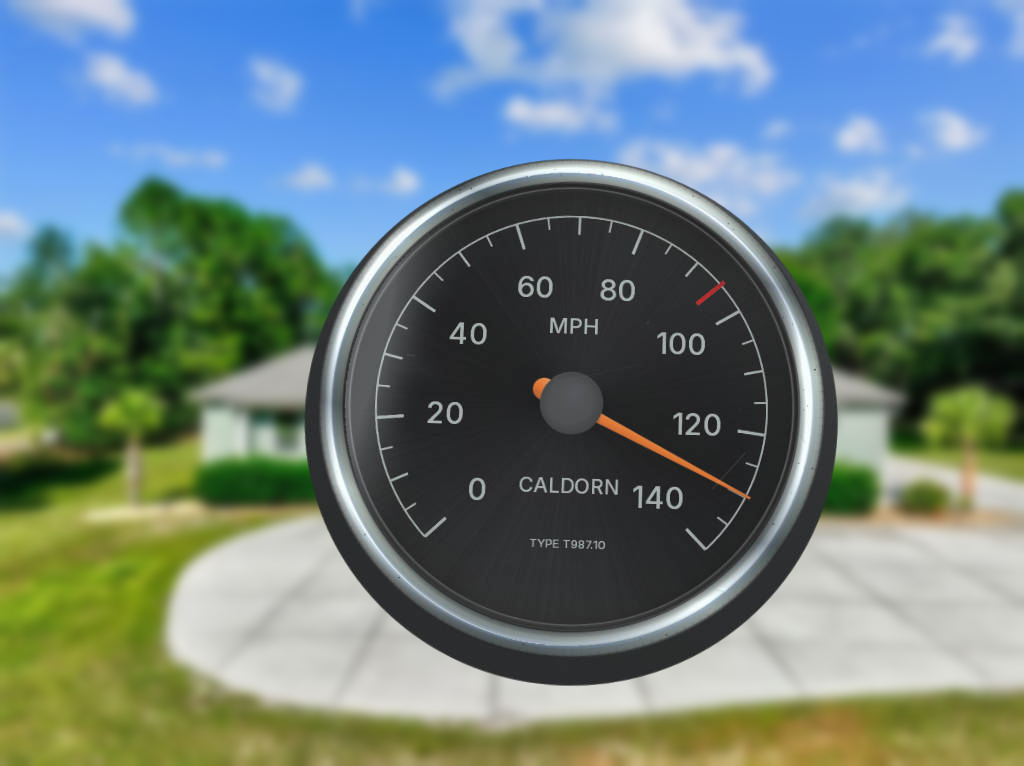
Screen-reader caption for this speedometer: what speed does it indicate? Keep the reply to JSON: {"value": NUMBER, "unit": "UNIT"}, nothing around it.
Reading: {"value": 130, "unit": "mph"}
